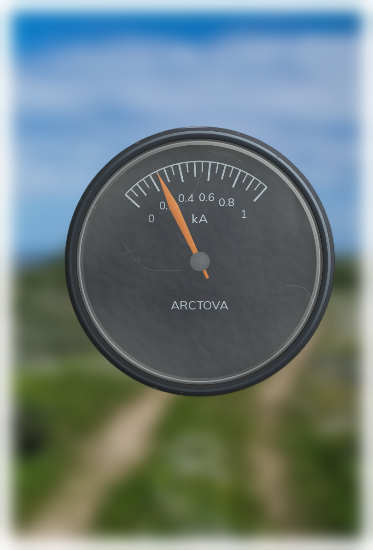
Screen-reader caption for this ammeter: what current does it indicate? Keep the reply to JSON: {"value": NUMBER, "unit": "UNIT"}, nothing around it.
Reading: {"value": 0.25, "unit": "kA"}
